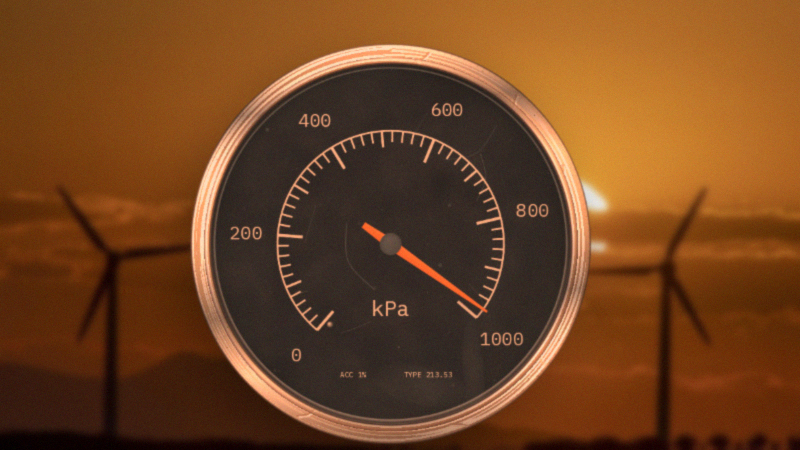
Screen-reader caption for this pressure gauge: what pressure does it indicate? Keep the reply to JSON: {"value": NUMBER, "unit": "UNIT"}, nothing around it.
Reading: {"value": 980, "unit": "kPa"}
